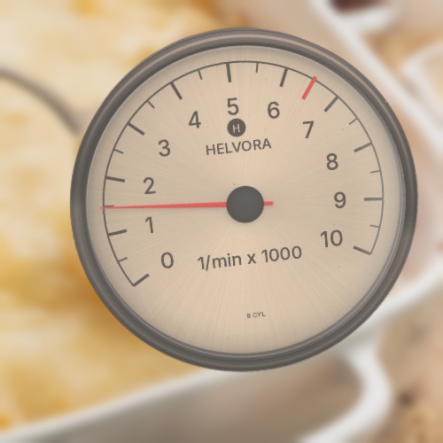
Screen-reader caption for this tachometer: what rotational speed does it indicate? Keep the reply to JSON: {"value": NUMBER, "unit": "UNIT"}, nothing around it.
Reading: {"value": 1500, "unit": "rpm"}
